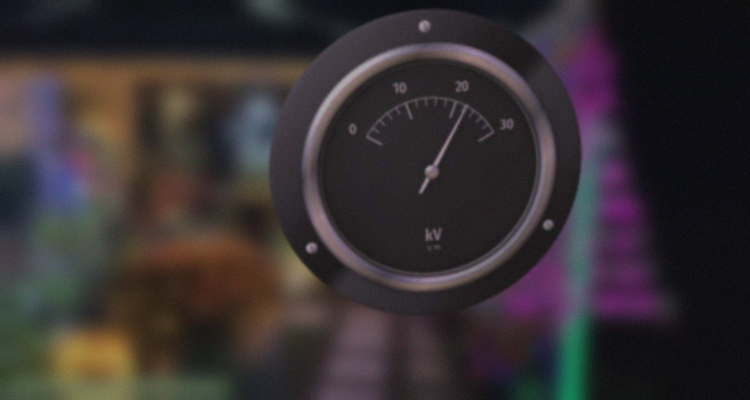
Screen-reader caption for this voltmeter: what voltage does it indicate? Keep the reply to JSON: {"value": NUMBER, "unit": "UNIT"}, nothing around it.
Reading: {"value": 22, "unit": "kV"}
